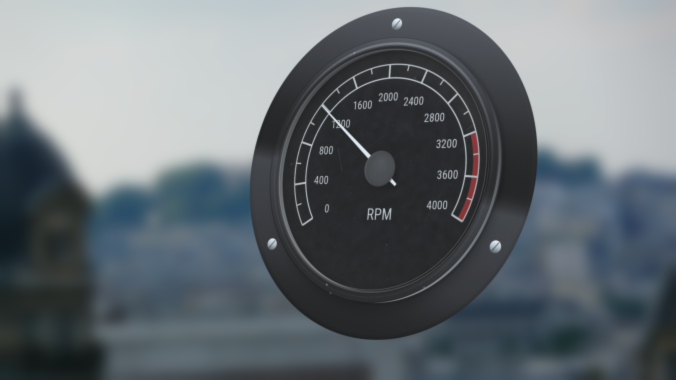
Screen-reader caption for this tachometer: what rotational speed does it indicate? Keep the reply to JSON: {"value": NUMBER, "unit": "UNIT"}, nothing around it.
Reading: {"value": 1200, "unit": "rpm"}
